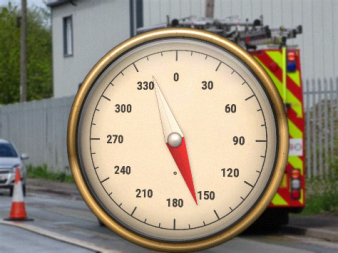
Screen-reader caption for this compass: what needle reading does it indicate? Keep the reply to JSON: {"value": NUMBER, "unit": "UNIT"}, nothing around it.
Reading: {"value": 160, "unit": "°"}
